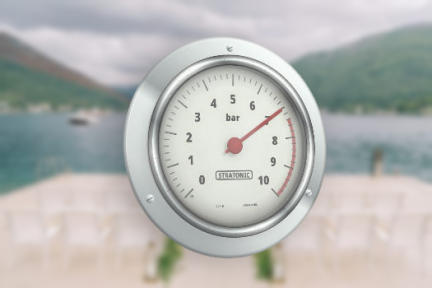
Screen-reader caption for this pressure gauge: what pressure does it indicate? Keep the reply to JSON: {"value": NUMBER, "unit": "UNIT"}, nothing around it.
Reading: {"value": 7, "unit": "bar"}
